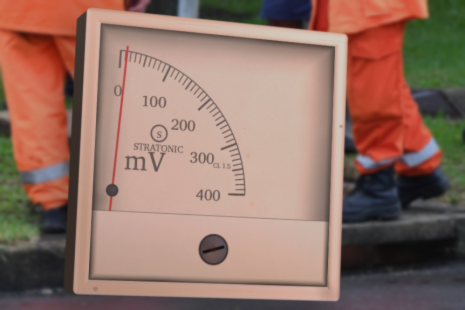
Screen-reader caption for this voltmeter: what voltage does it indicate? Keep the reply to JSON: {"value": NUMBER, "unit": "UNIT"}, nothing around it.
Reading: {"value": 10, "unit": "mV"}
